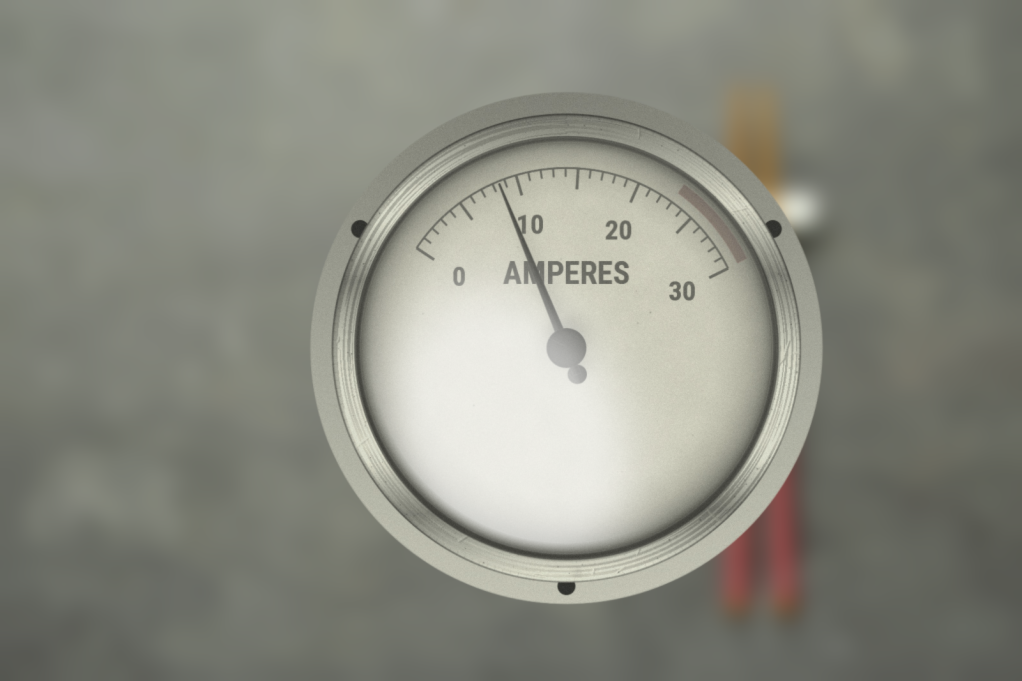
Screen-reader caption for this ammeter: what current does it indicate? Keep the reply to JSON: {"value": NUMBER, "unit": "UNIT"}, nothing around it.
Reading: {"value": 8.5, "unit": "A"}
